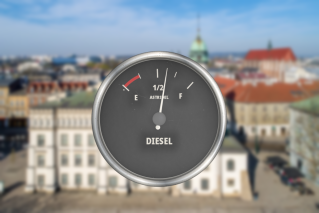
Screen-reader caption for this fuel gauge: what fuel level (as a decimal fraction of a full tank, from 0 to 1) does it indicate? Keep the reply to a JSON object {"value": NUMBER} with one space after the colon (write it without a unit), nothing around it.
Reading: {"value": 0.625}
